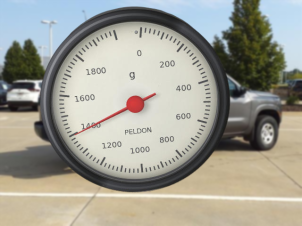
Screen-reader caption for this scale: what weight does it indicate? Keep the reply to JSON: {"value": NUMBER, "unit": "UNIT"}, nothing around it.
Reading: {"value": 1400, "unit": "g"}
